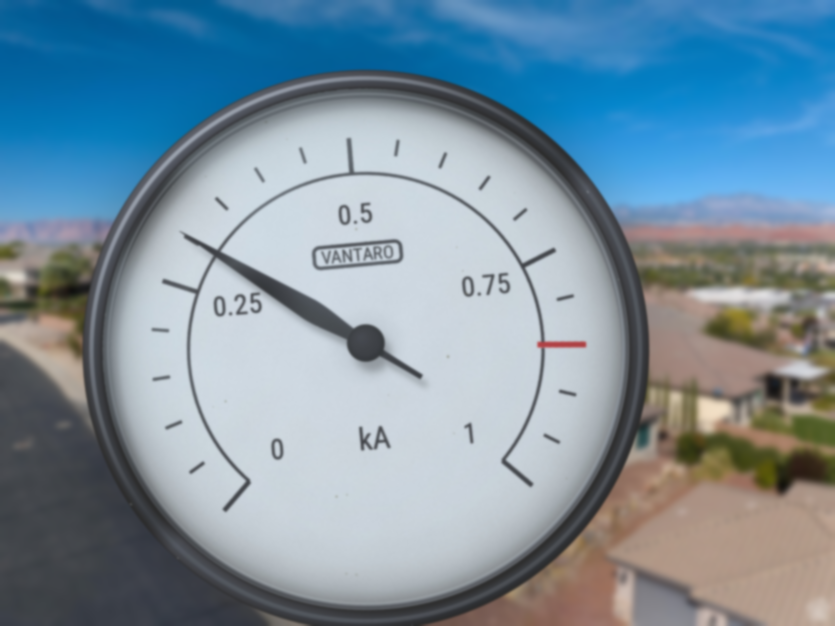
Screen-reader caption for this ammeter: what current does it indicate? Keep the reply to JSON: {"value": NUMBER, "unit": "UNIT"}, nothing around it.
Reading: {"value": 0.3, "unit": "kA"}
